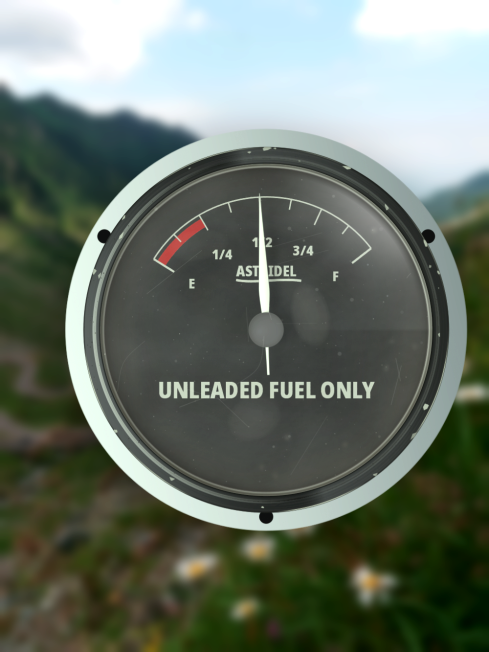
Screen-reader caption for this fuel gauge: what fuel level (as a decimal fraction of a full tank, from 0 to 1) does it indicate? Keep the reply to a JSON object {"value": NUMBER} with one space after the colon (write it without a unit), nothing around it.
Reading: {"value": 0.5}
